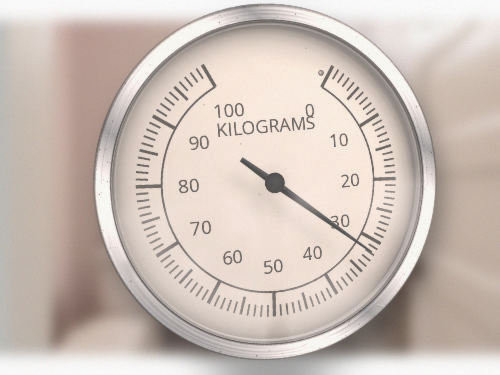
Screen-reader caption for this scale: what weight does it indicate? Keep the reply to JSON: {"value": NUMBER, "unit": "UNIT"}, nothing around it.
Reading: {"value": 32, "unit": "kg"}
